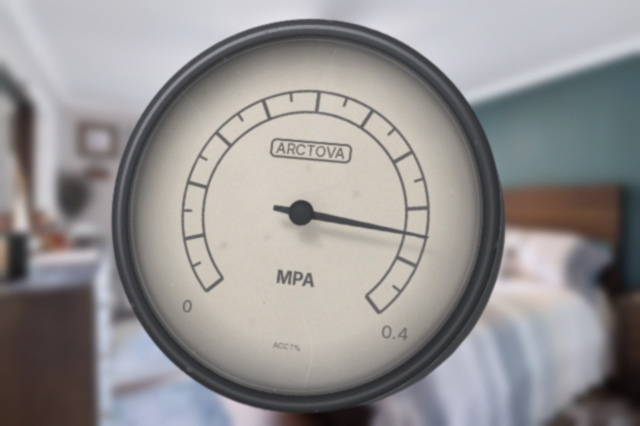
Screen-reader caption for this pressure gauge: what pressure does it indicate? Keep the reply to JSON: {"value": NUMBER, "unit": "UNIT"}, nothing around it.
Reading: {"value": 0.34, "unit": "MPa"}
